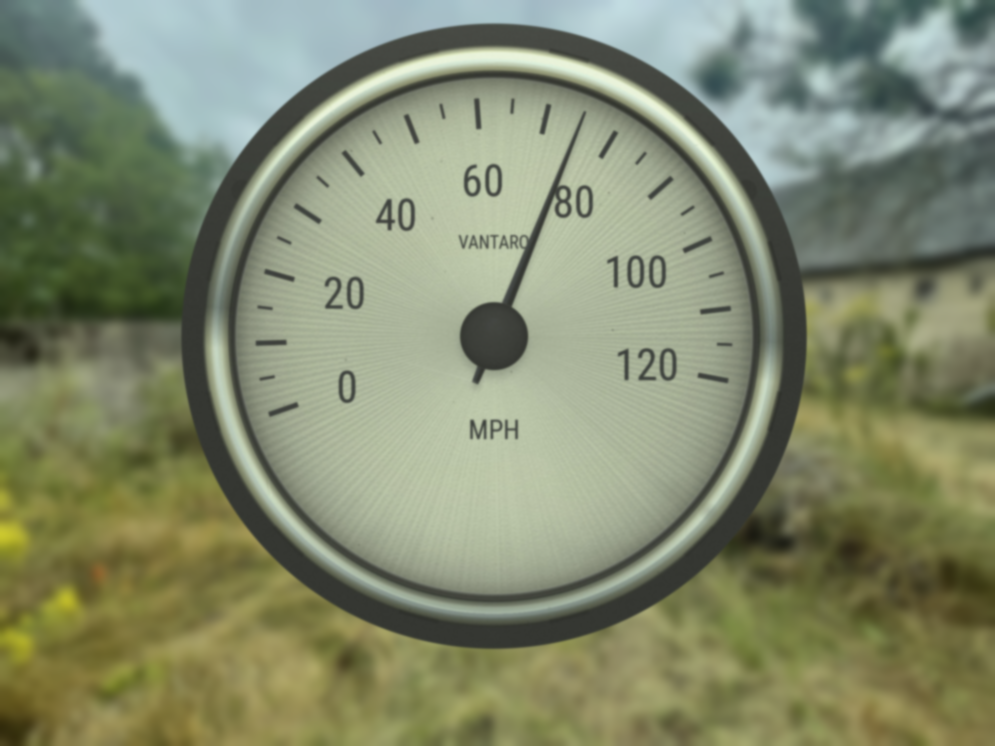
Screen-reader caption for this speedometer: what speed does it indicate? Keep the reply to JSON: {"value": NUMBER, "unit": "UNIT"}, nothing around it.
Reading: {"value": 75, "unit": "mph"}
